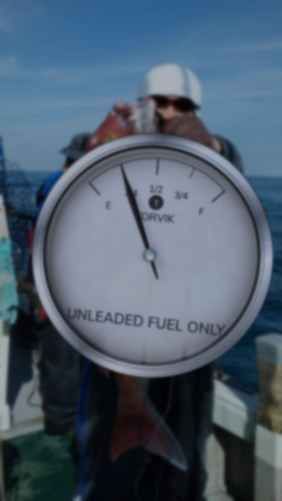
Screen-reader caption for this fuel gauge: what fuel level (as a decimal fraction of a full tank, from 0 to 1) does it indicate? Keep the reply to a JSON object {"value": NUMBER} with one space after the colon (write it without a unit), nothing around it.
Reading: {"value": 0.25}
